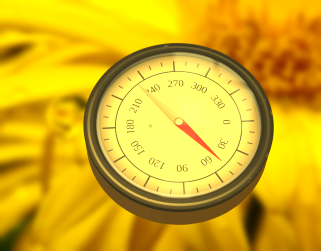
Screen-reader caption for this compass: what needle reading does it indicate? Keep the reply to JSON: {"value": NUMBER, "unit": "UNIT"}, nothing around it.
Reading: {"value": 50, "unit": "°"}
